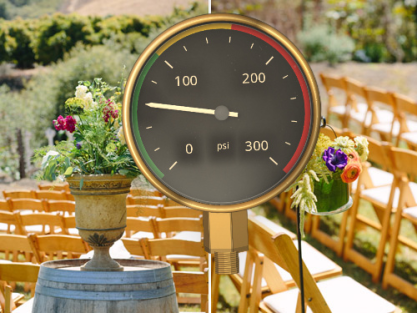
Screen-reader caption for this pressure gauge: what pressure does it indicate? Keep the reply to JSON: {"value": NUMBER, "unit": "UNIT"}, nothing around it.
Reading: {"value": 60, "unit": "psi"}
